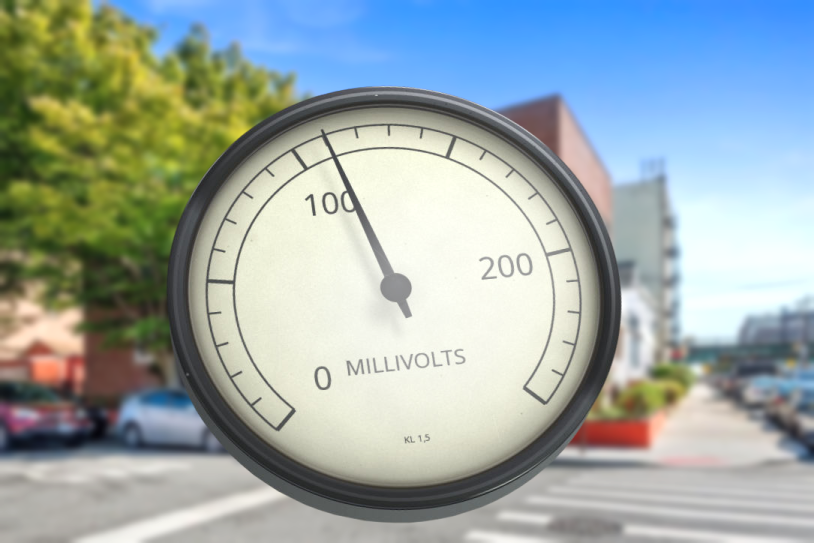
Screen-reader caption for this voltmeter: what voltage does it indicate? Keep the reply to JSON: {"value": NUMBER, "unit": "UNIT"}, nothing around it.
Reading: {"value": 110, "unit": "mV"}
